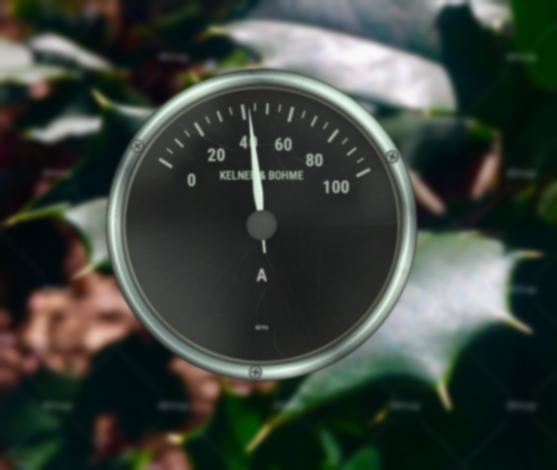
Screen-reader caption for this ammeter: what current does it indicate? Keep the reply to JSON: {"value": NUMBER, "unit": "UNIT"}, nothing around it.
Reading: {"value": 42.5, "unit": "A"}
